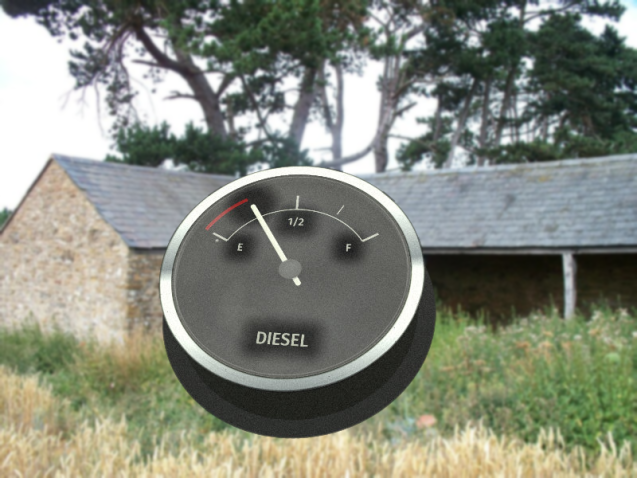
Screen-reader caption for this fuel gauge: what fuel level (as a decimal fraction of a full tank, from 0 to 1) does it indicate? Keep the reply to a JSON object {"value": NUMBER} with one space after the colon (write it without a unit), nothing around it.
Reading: {"value": 0.25}
